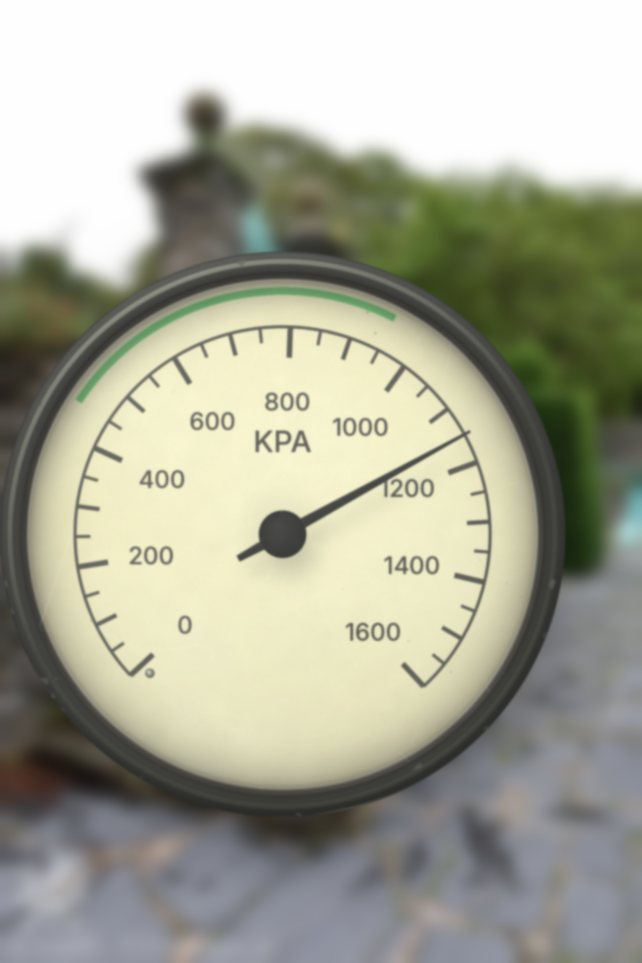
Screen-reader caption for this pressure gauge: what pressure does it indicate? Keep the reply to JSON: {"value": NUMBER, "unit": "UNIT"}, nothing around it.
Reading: {"value": 1150, "unit": "kPa"}
